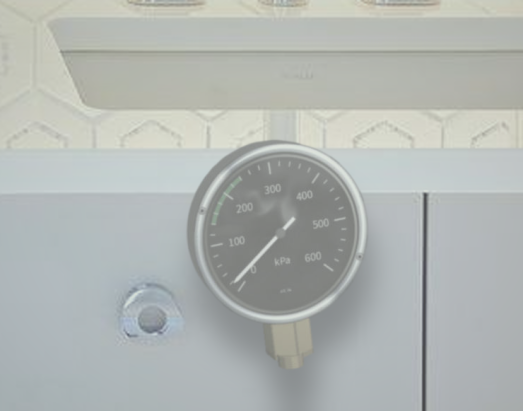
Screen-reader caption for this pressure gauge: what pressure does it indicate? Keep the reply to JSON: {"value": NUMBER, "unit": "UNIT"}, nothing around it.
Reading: {"value": 20, "unit": "kPa"}
